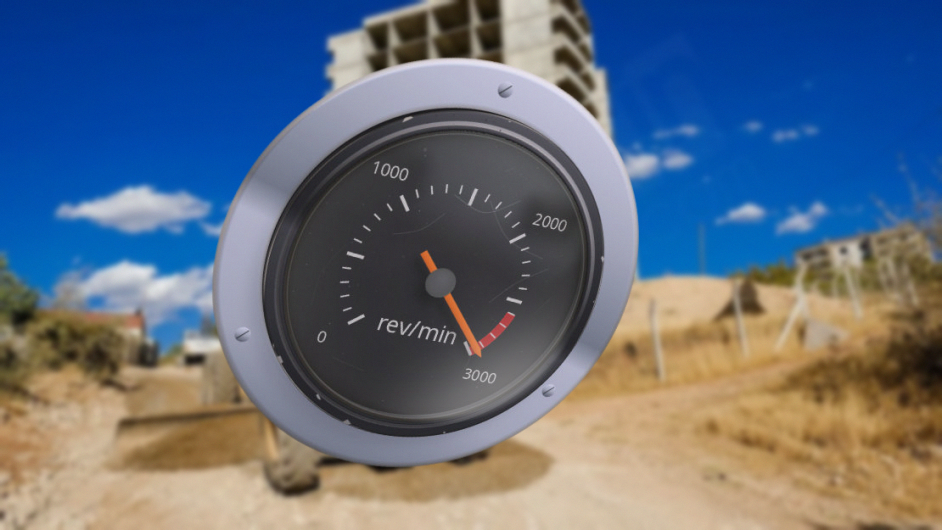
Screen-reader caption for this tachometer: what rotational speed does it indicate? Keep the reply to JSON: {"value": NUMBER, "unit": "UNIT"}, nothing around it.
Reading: {"value": 2950, "unit": "rpm"}
